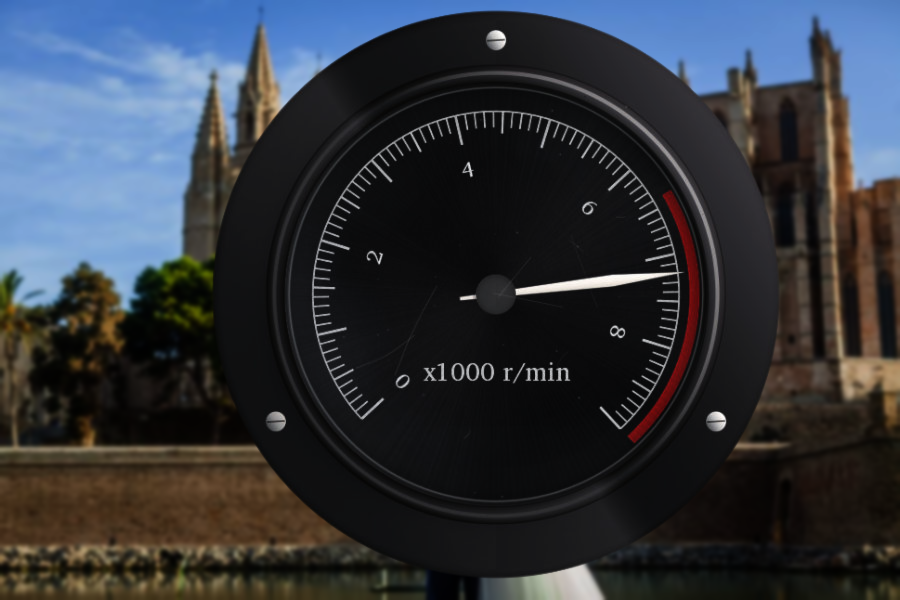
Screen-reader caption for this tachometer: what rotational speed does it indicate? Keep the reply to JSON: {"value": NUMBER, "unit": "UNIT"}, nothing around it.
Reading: {"value": 7200, "unit": "rpm"}
